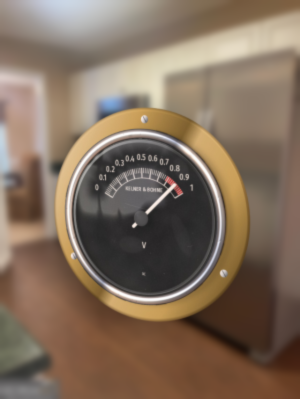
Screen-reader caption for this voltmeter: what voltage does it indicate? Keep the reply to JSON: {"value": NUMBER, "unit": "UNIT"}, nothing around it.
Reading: {"value": 0.9, "unit": "V"}
